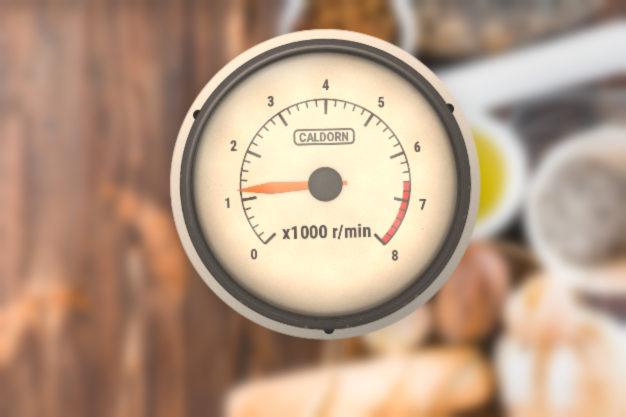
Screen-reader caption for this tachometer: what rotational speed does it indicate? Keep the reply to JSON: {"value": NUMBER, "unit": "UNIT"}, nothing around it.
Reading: {"value": 1200, "unit": "rpm"}
